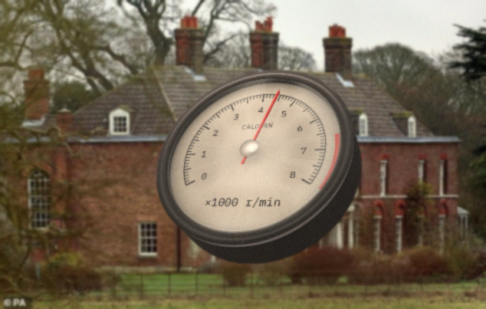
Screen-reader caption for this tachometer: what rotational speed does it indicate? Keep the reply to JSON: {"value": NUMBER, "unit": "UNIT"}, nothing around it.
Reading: {"value": 4500, "unit": "rpm"}
